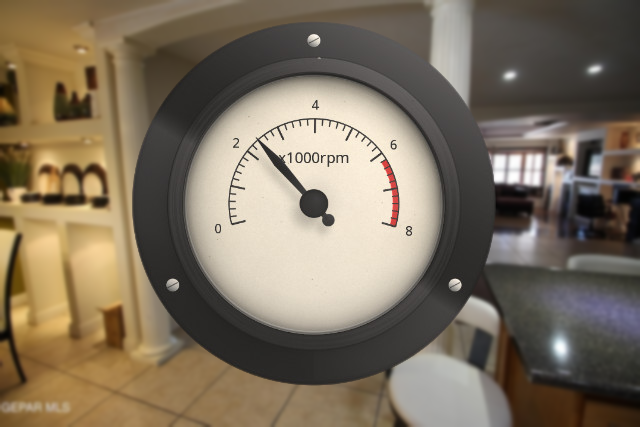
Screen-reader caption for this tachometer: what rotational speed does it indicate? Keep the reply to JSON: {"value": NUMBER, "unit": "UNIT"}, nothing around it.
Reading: {"value": 2400, "unit": "rpm"}
